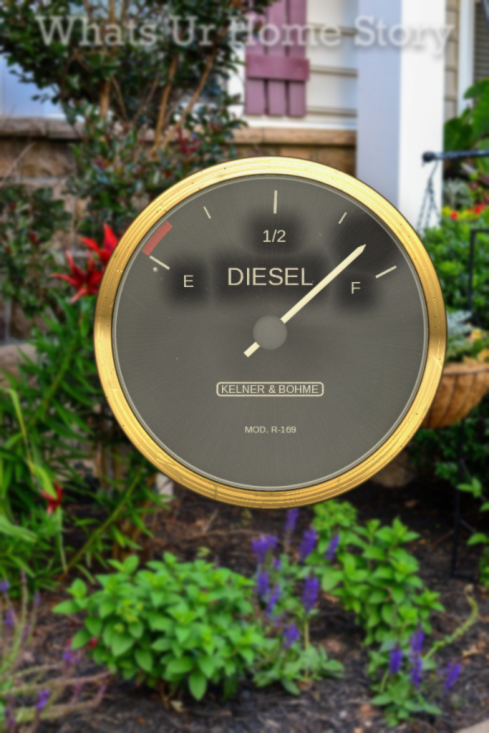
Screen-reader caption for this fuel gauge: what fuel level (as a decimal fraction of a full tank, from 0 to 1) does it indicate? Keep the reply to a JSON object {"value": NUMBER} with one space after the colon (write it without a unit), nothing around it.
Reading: {"value": 0.875}
